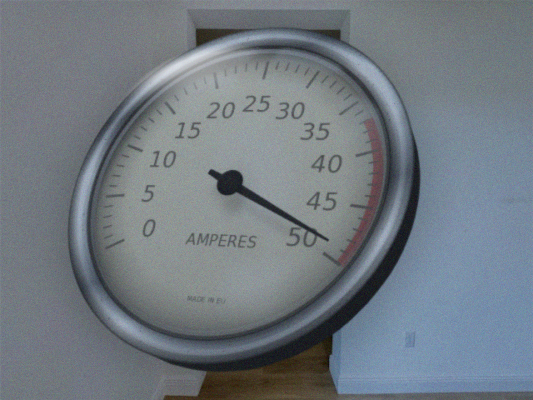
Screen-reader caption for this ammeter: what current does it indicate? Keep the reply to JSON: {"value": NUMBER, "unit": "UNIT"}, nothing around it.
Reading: {"value": 49, "unit": "A"}
